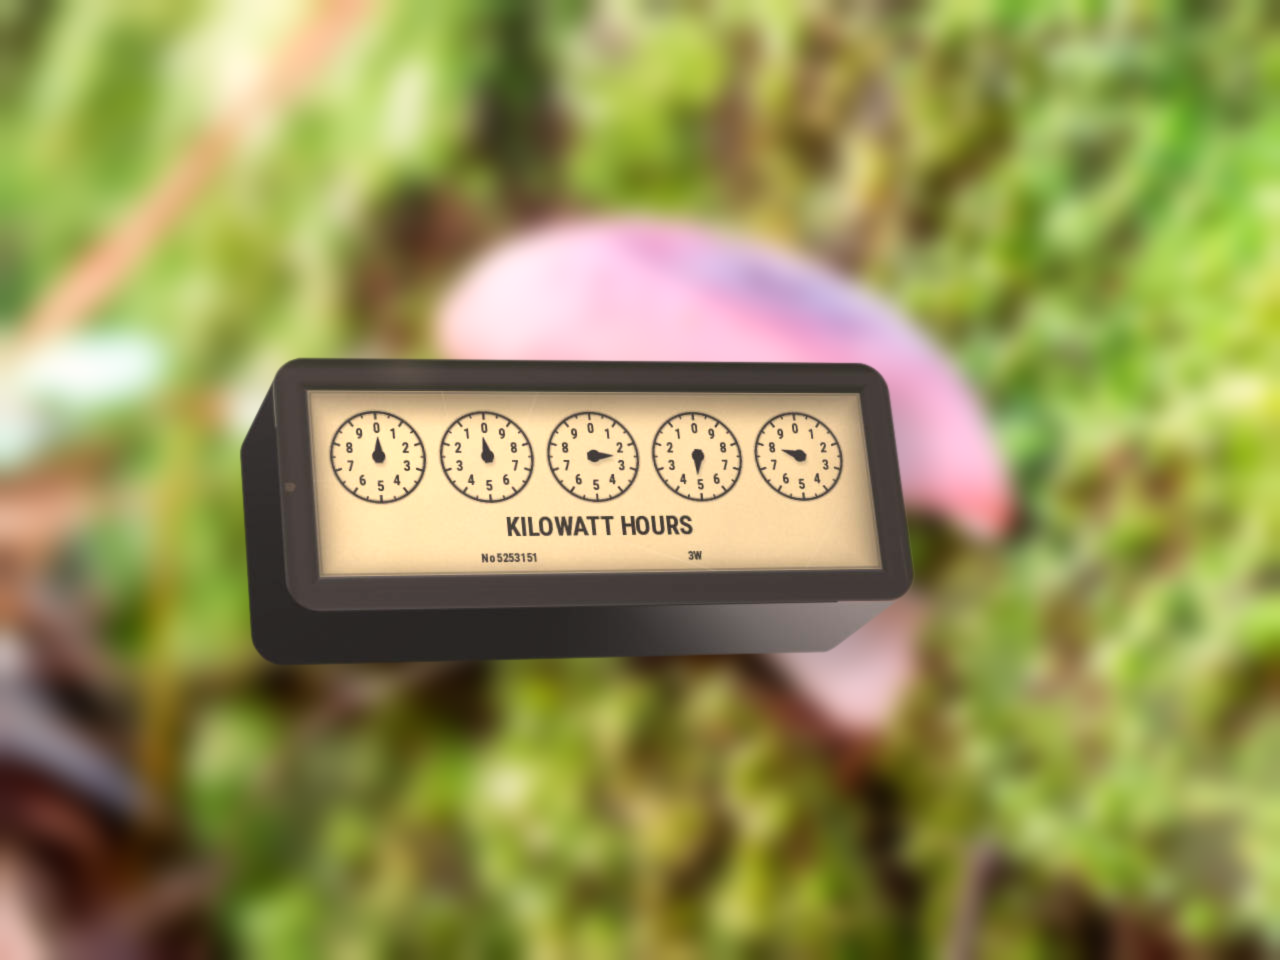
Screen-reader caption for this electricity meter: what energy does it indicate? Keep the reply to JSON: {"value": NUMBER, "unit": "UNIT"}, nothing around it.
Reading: {"value": 248, "unit": "kWh"}
